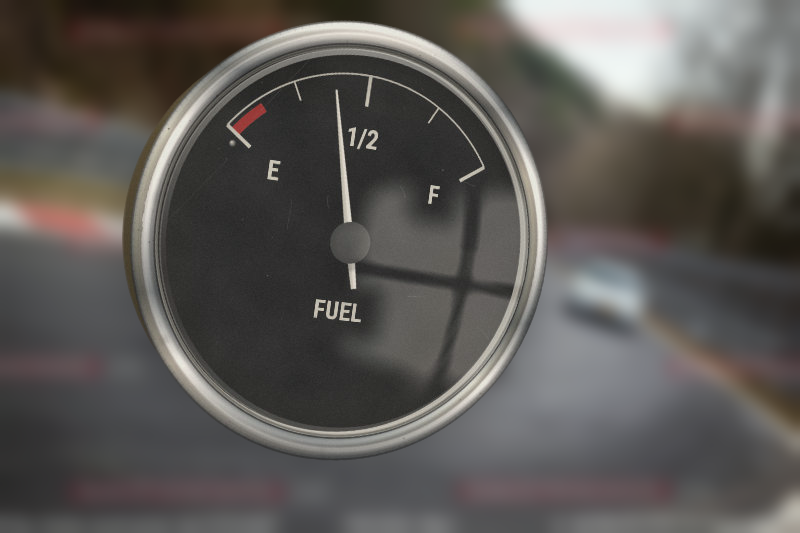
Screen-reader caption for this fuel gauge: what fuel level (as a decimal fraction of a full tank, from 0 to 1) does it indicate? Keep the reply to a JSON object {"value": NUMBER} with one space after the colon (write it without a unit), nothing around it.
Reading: {"value": 0.375}
